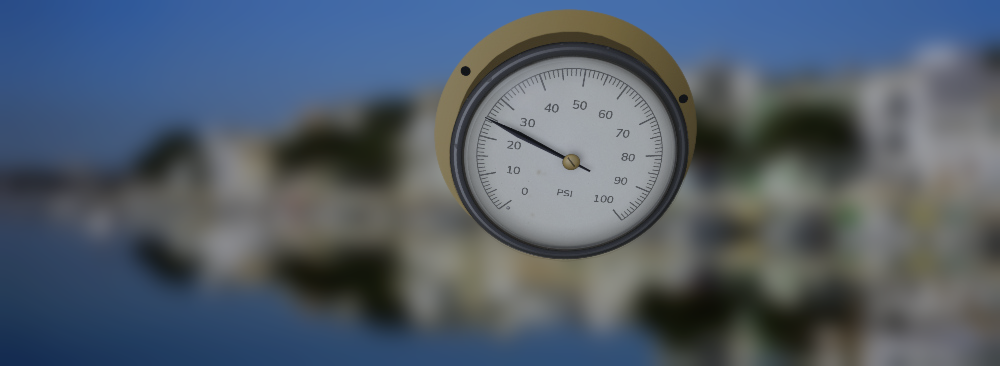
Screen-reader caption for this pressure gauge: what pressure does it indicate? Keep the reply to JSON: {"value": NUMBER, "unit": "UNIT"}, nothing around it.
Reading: {"value": 25, "unit": "psi"}
